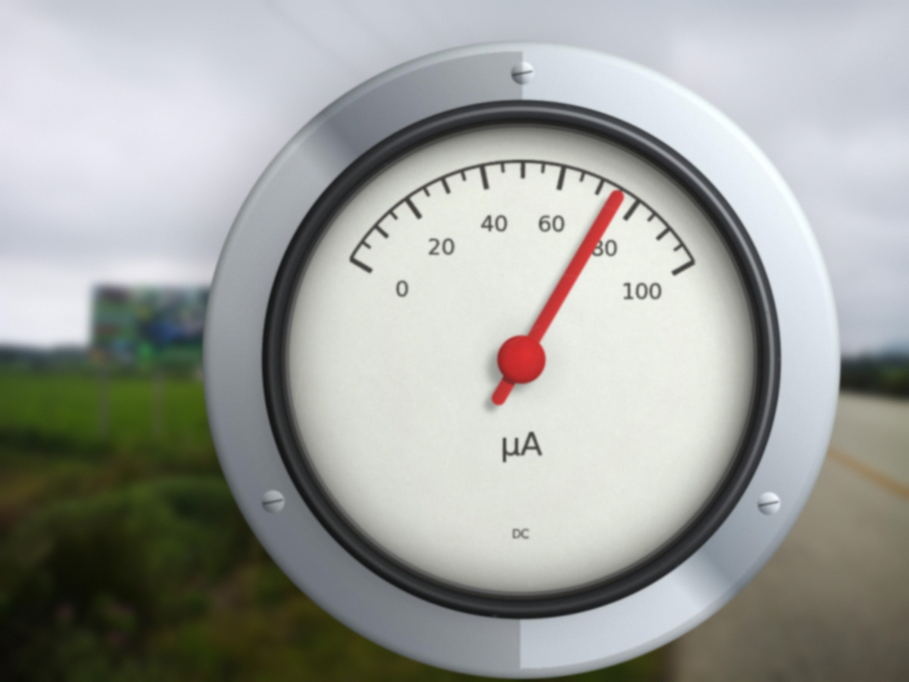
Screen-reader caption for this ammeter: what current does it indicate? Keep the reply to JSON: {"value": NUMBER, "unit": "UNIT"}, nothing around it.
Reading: {"value": 75, "unit": "µA"}
